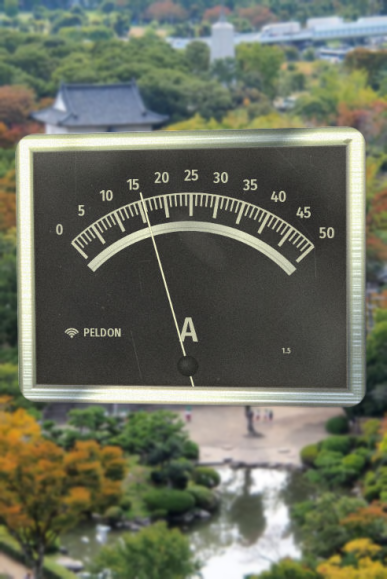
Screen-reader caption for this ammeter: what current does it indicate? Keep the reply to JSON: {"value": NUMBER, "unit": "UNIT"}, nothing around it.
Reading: {"value": 16, "unit": "A"}
